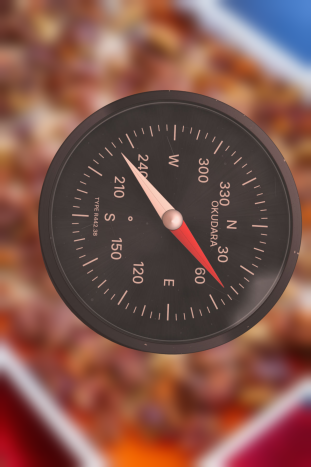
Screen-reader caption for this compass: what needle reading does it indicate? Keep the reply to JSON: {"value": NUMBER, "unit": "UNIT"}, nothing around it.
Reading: {"value": 50, "unit": "°"}
